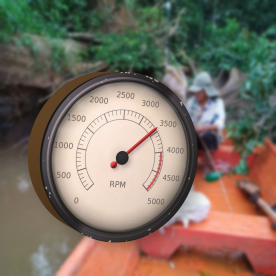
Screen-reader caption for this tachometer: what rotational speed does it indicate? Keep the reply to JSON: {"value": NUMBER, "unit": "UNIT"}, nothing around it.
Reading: {"value": 3400, "unit": "rpm"}
